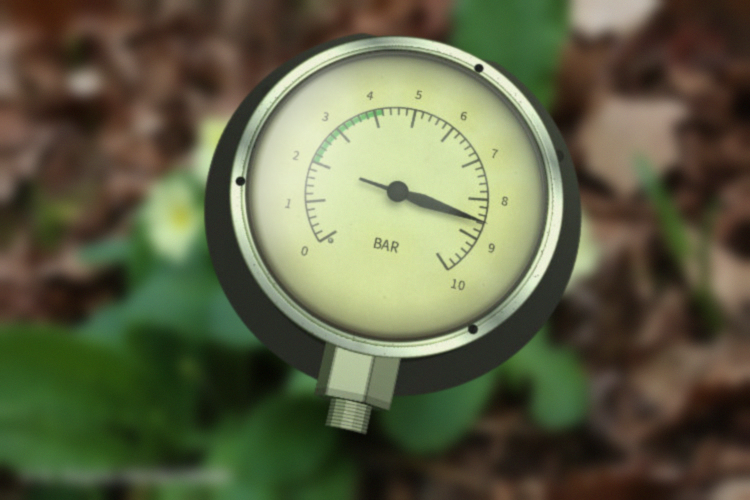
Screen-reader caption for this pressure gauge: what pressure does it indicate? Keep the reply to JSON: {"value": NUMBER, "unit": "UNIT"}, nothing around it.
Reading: {"value": 8.6, "unit": "bar"}
